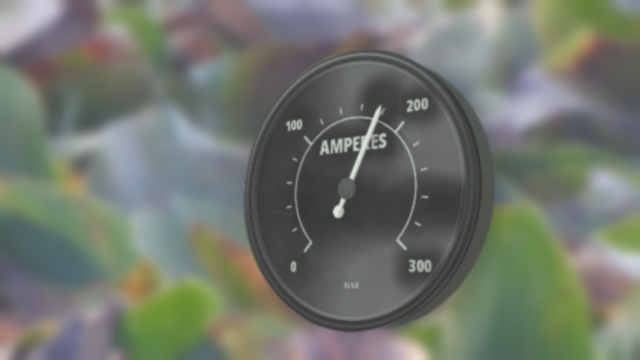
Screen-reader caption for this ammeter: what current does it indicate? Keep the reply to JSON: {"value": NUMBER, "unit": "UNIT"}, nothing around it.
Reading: {"value": 180, "unit": "A"}
